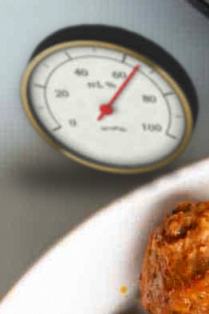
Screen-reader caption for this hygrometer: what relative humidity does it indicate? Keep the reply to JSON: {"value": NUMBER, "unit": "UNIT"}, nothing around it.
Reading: {"value": 65, "unit": "%"}
